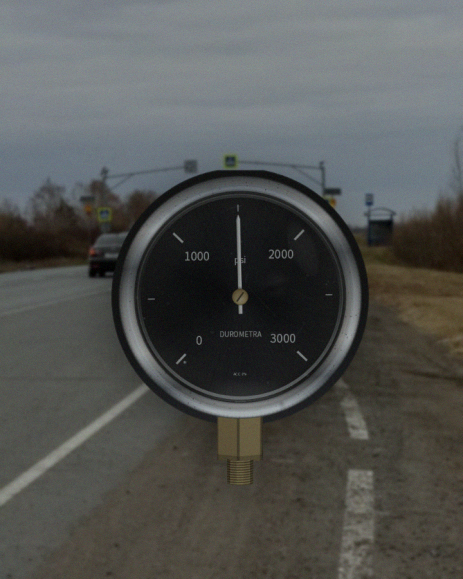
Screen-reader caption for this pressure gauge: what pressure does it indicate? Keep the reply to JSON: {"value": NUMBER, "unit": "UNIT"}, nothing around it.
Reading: {"value": 1500, "unit": "psi"}
